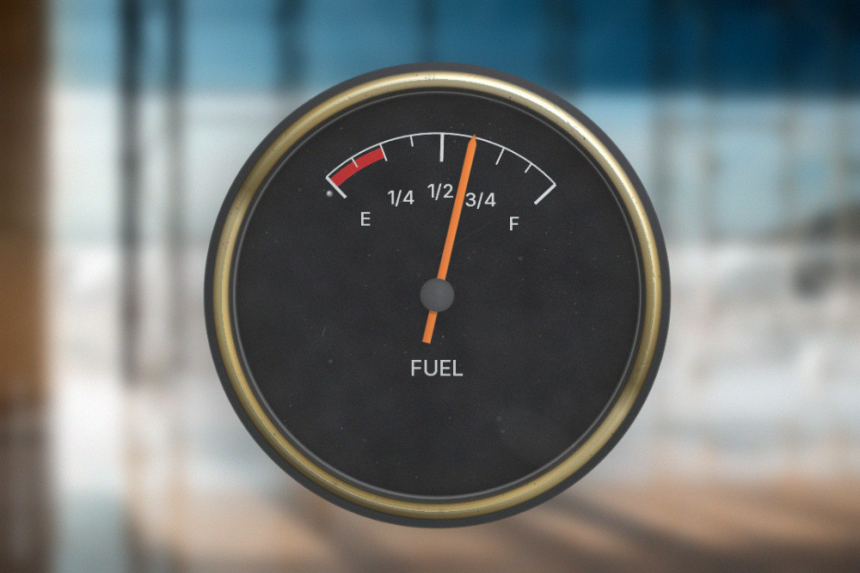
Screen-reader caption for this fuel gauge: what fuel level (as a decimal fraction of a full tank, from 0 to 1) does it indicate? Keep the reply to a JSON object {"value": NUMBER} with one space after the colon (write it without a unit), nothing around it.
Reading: {"value": 0.625}
